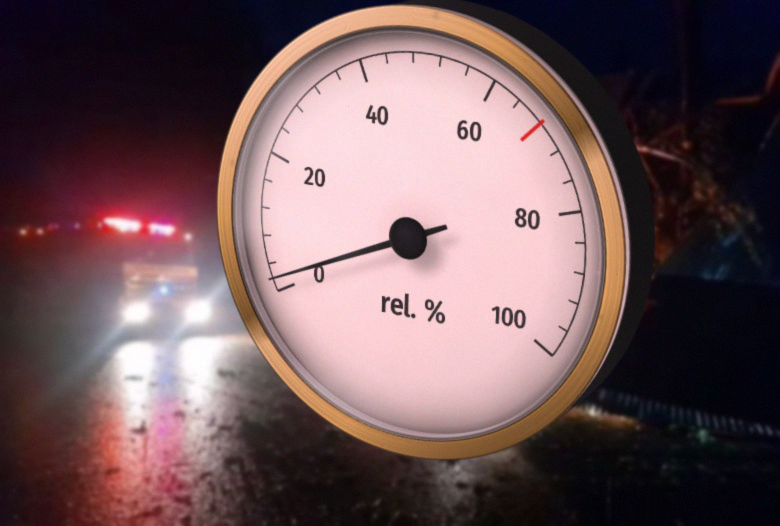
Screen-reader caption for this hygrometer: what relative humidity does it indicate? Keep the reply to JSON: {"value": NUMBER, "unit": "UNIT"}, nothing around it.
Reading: {"value": 2, "unit": "%"}
